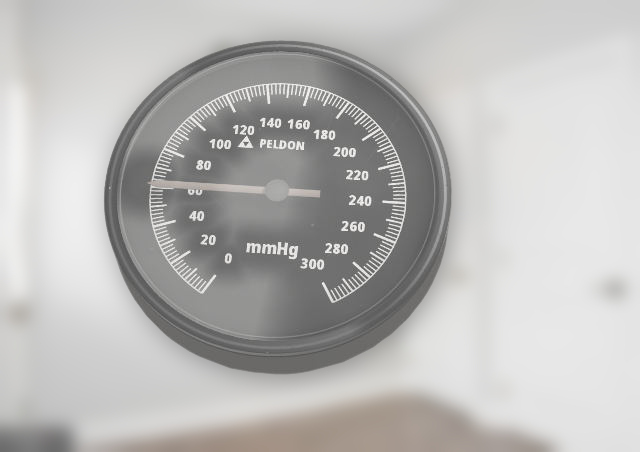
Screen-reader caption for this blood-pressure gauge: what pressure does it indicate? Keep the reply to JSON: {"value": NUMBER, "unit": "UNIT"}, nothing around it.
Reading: {"value": 60, "unit": "mmHg"}
